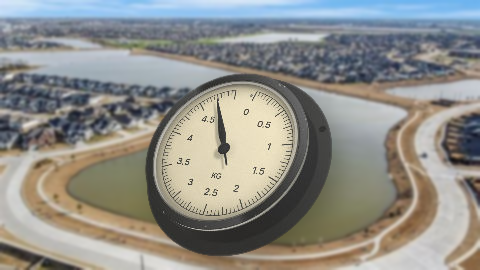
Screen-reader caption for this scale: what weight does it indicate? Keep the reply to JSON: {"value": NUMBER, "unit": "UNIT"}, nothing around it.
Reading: {"value": 4.75, "unit": "kg"}
